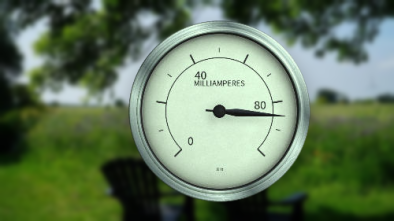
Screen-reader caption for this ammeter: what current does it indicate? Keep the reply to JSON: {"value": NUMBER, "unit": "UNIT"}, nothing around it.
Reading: {"value": 85, "unit": "mA"}
